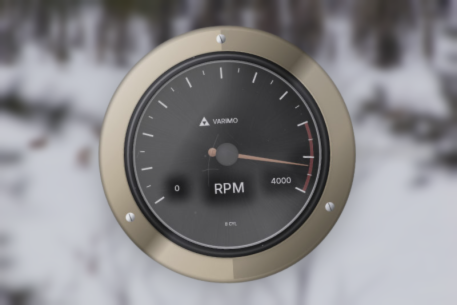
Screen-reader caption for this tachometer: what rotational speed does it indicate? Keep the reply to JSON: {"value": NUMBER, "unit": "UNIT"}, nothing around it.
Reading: {"value": 3700, "unit": "rpm"}
